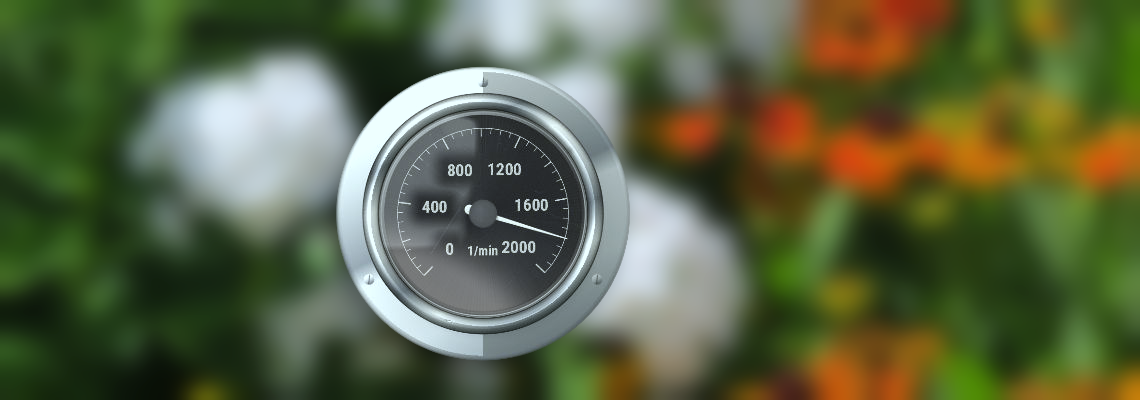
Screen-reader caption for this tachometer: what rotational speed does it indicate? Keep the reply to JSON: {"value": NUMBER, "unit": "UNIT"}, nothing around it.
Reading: {"value": 1800, "unit": "rpm"}
